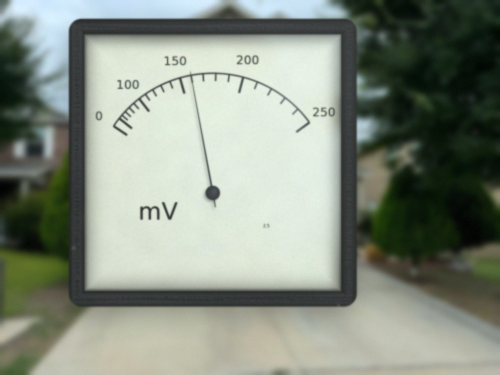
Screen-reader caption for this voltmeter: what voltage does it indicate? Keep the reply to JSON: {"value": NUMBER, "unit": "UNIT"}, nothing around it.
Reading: {"value": 160, "unit": "mV"}
